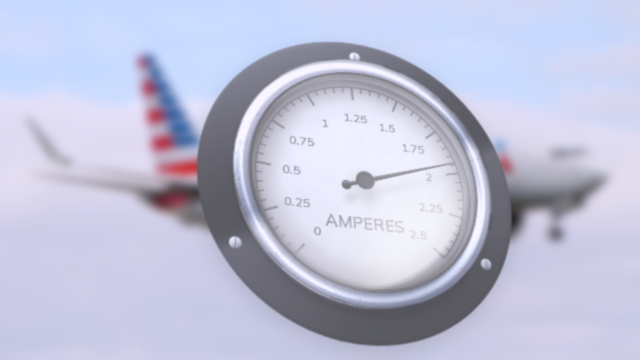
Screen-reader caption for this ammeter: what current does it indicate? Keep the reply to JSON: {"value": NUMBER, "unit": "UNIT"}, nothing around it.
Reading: {"value": 1.95, "unit": "A"}
